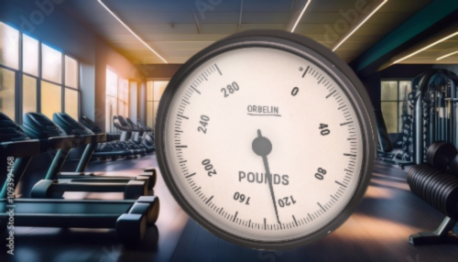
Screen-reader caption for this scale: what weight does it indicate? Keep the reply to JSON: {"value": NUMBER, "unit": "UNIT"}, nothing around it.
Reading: {"value": 130, "unit": "lb"}
